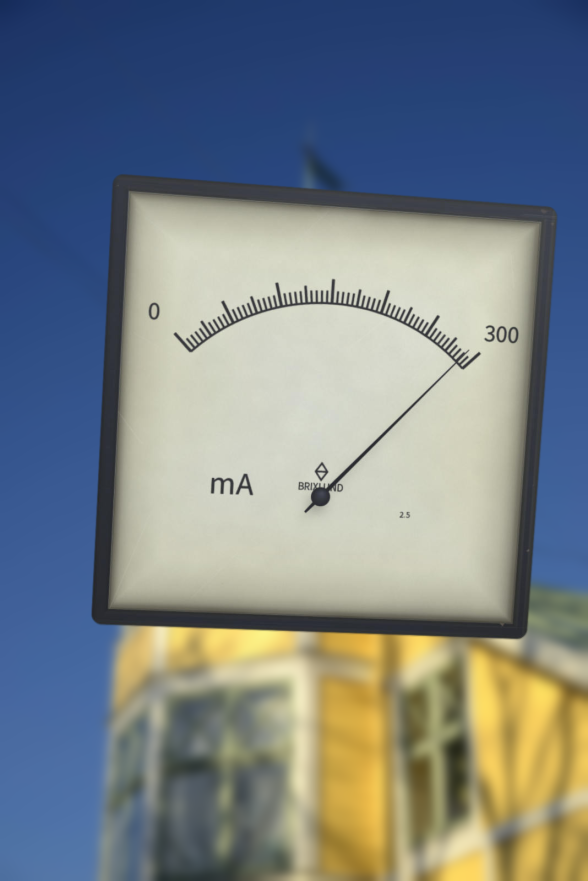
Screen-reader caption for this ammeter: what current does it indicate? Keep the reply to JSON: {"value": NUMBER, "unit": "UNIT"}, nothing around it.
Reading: {"value": 290, "unit": "mA"}
